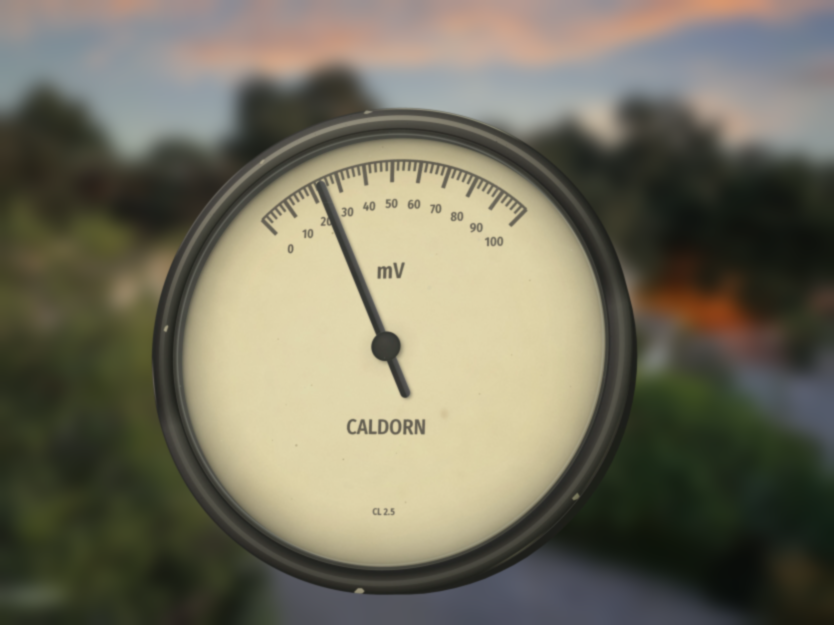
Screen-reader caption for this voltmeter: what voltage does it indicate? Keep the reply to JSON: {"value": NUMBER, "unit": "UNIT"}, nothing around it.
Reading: {"value": 24, "unit": "mV"}
